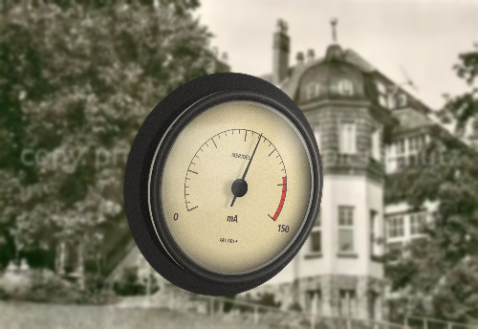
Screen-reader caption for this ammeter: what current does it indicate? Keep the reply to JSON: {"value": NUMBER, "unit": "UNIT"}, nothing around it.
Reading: {"value": 85, "unit": "mA"}
